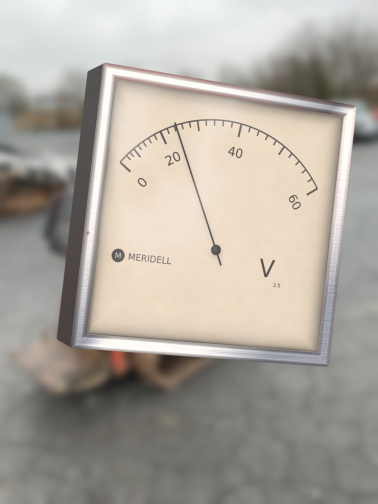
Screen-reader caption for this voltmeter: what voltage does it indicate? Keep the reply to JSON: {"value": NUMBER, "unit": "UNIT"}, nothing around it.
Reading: {"value": 24, "unit": "V"}
